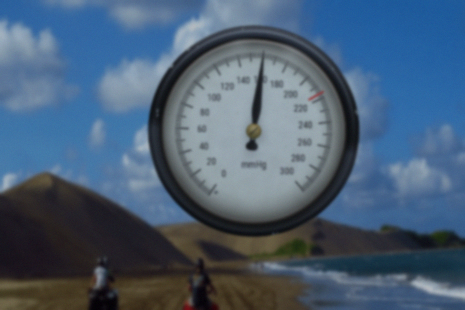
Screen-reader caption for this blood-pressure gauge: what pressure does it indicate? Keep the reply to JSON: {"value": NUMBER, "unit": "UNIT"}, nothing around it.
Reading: {"value": 160, "unit": "mmHg"}
